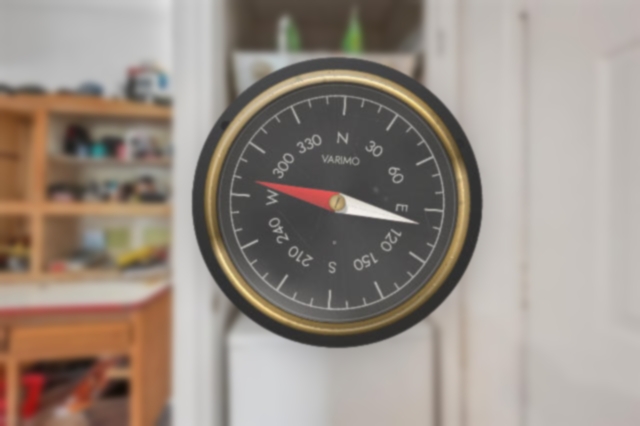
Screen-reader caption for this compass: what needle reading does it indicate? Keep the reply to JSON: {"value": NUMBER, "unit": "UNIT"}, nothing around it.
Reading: {"value": 280, "unit": "°"}
